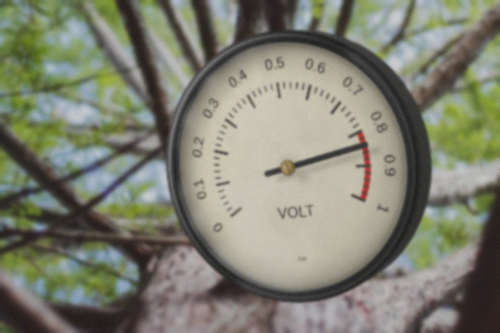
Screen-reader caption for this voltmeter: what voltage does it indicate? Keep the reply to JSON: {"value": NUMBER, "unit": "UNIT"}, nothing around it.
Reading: {"value": 0.84, "unit": "V"}
